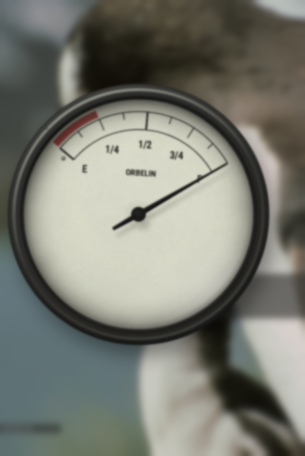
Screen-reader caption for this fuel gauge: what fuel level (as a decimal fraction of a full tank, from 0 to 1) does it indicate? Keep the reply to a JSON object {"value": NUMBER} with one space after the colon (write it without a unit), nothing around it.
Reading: {"value": 1}
